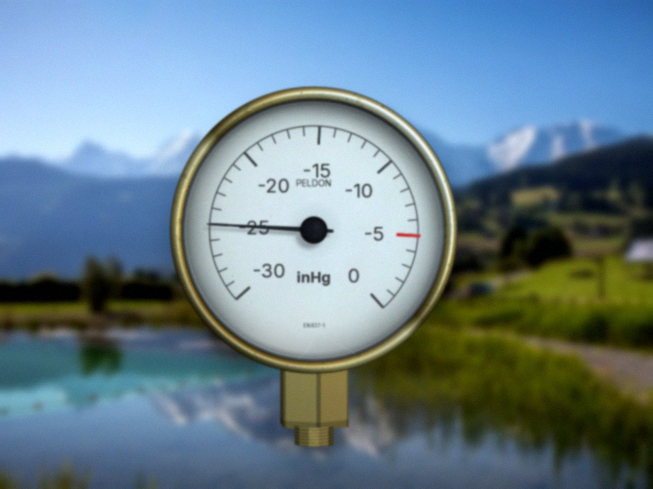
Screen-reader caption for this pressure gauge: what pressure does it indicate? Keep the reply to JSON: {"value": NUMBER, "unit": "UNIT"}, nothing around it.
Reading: {"value": -25, "unit": "inHg"}
